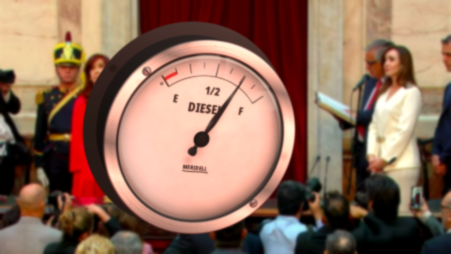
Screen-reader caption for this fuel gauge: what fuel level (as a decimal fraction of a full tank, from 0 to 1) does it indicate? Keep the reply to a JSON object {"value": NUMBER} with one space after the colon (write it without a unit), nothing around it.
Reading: {"value": 0.75}
